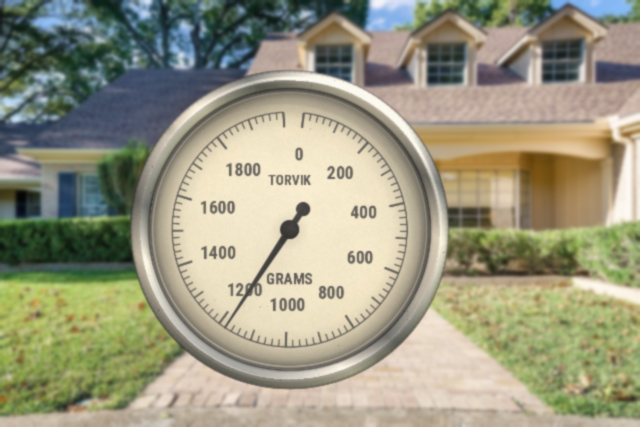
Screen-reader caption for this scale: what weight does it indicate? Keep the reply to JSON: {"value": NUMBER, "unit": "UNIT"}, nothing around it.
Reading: {"value": 1180, "unit": "g"}
